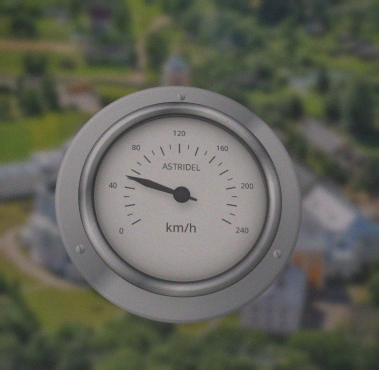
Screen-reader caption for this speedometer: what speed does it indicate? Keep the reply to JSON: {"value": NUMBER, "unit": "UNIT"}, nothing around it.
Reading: {"value": 50, "unit": "km/h"}
